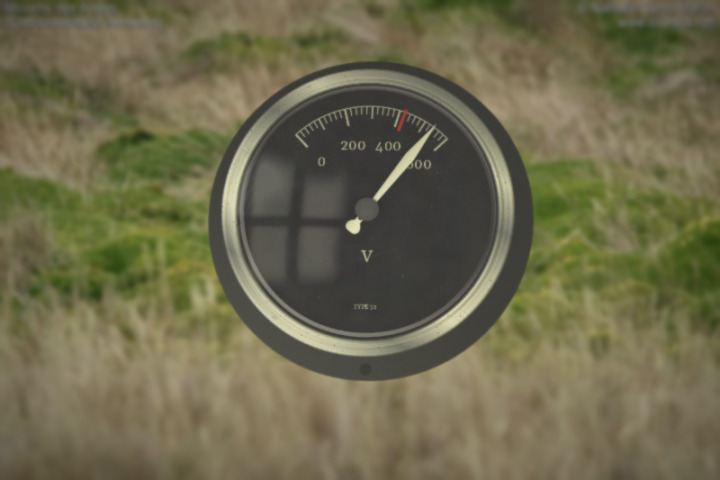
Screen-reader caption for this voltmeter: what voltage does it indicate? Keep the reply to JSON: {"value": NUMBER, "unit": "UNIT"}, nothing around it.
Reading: {"value": 540, "unit": "V"}
